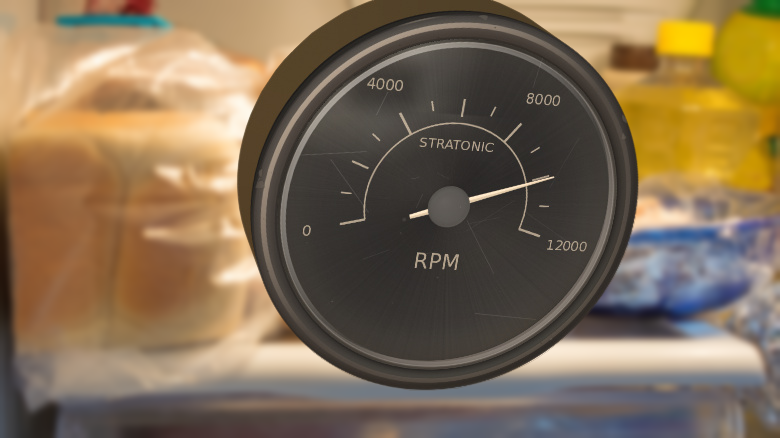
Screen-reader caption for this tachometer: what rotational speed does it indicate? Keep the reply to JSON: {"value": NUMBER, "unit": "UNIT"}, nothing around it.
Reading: {"value": 10000, "unit": "rpm"}
